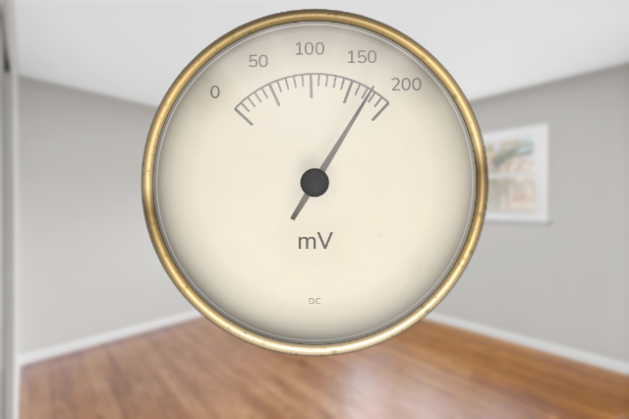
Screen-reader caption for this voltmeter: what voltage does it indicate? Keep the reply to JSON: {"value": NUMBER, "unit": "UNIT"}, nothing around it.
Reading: {"value": 175, "unit": "mV"}
